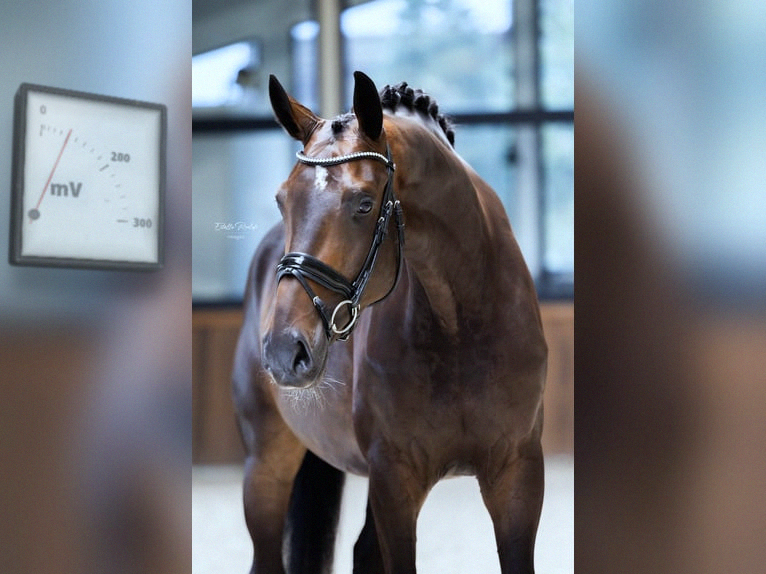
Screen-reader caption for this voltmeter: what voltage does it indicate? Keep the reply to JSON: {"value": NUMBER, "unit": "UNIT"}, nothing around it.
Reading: {"value": 100, "unit": "mV"}
